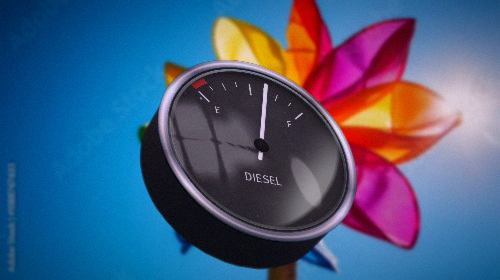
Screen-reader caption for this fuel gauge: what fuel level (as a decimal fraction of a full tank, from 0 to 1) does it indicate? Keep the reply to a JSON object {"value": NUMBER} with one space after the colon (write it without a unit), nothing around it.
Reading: {"value": 0.625}
